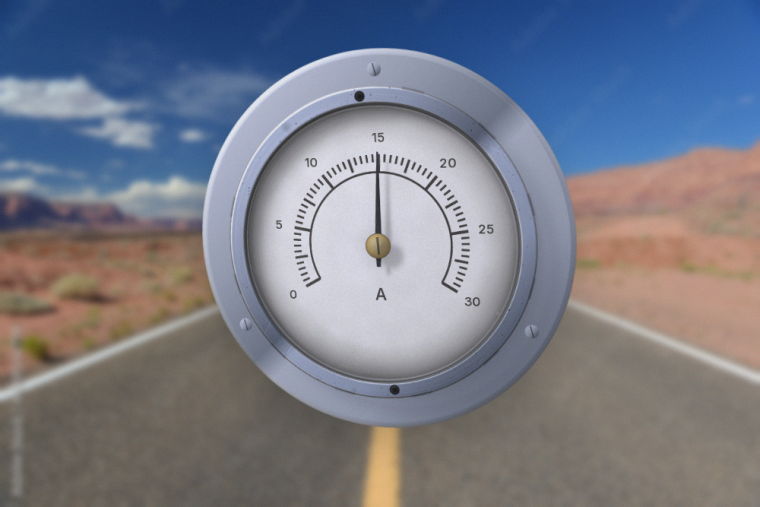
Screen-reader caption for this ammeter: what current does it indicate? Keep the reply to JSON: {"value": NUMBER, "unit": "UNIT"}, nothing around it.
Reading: {"value": 15, "unit": "A"}
